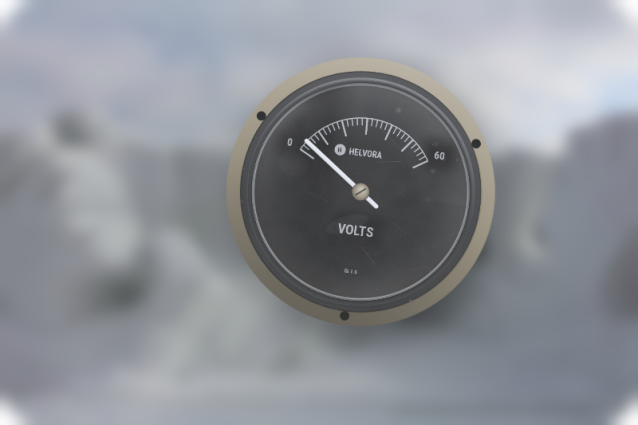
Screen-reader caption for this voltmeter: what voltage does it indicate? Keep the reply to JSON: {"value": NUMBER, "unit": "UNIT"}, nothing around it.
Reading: {"value": 4, "unit": "V"}
